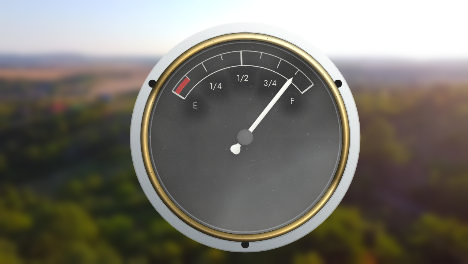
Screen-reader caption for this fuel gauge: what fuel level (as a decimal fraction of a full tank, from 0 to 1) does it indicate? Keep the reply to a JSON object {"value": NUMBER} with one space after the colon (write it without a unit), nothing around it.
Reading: {"value": 0.875}
